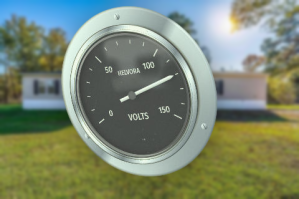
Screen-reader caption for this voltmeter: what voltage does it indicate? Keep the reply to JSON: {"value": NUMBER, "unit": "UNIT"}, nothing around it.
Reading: {"value": 120, "unit": "V"}
